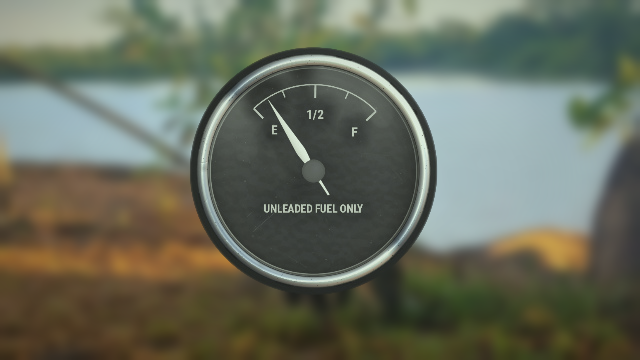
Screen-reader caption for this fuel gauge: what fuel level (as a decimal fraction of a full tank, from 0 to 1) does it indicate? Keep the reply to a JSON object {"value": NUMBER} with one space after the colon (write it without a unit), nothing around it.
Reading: {"value": 0.125}
